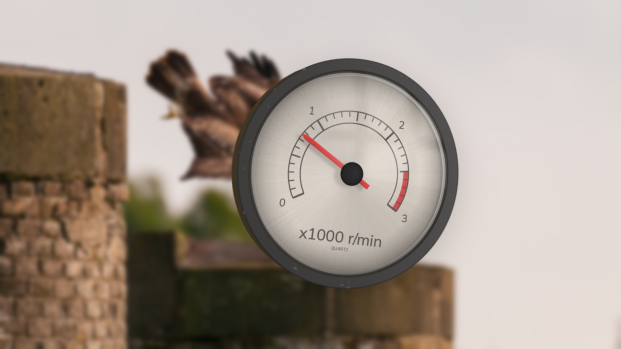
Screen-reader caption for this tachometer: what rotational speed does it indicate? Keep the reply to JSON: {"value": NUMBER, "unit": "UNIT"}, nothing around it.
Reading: {"value": 750, "unit": "rpm"}
